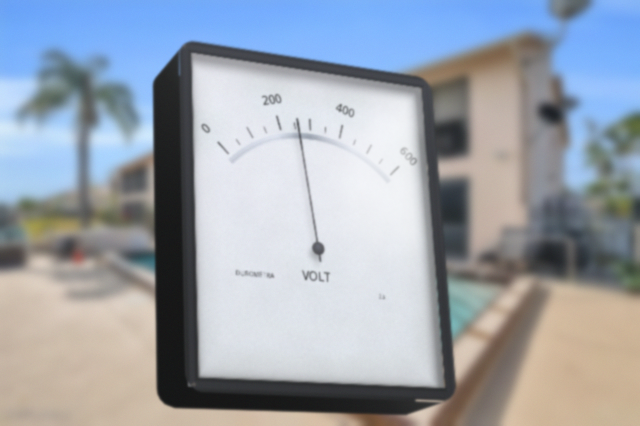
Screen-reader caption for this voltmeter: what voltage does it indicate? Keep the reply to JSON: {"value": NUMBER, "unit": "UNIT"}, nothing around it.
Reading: {"value": 250, "unit": "V"}
